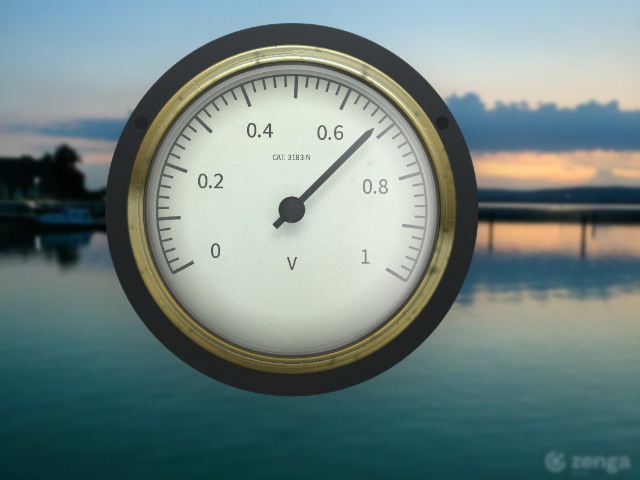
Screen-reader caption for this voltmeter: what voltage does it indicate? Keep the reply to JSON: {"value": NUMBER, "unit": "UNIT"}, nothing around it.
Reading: {"value": 0.68, "unit": "V"}
